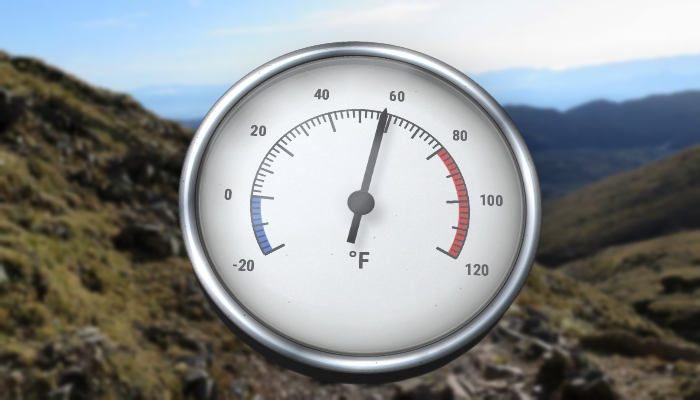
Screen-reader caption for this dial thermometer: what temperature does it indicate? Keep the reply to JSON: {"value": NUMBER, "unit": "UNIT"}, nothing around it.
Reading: {"value": 58, "unit": "°F"}
